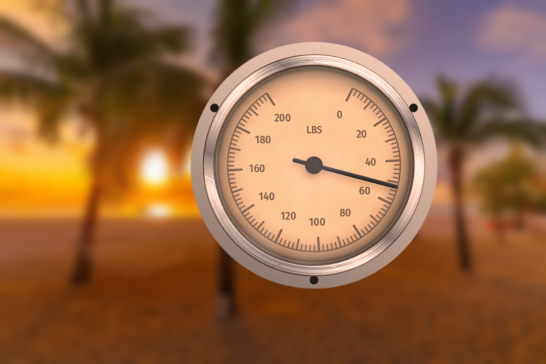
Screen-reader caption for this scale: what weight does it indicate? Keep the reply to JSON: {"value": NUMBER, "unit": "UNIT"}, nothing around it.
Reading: {"value": 52, "unit": "lb"}
